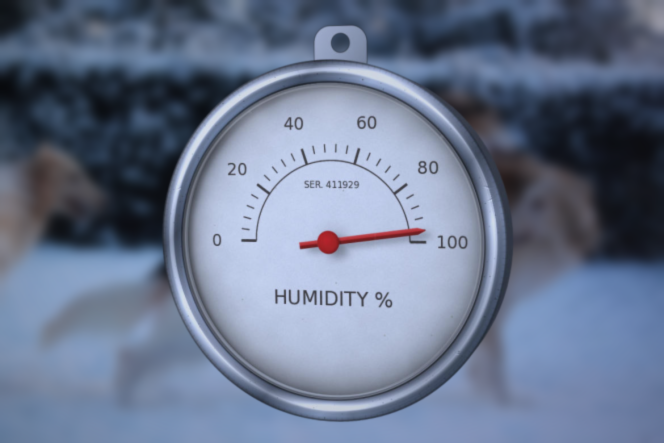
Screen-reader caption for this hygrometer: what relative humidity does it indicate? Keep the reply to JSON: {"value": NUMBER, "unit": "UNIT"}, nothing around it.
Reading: {"value": 96, "unit": "%"}
